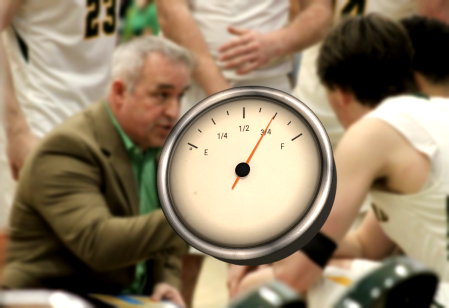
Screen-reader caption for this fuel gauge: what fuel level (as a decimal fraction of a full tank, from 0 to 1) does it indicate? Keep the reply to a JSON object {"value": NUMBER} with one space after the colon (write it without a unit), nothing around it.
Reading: {"value": 0.75}
